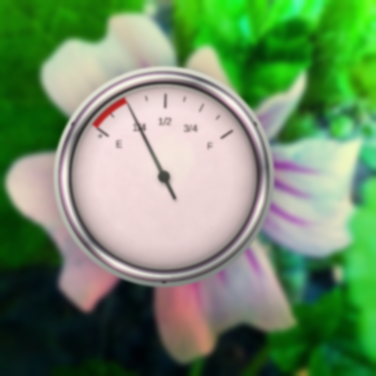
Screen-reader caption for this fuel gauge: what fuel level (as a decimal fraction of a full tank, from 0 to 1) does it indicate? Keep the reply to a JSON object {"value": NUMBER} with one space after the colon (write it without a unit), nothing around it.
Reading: {"value": 0.25}
